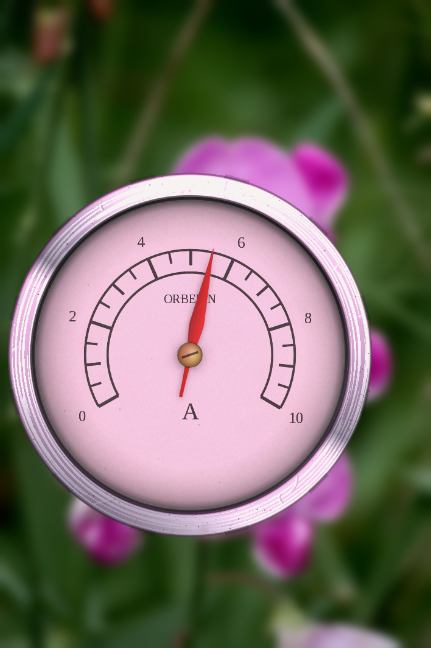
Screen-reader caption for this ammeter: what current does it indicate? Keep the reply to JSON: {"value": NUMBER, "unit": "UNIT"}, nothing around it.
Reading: {"value": 5.5, "unit": "A"}
